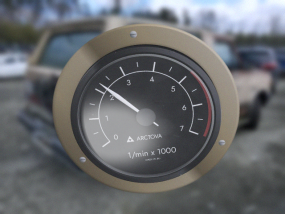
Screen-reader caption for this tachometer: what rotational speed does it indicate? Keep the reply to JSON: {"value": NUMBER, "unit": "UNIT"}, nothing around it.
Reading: {"value": 2250, "unit": "rpm"}
